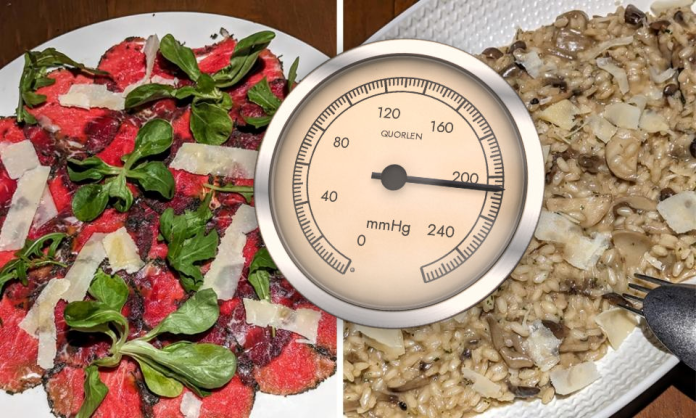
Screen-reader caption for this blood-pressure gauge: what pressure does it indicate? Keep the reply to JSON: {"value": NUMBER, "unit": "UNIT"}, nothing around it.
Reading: {"value": 206, "unit": "mmHg"}
